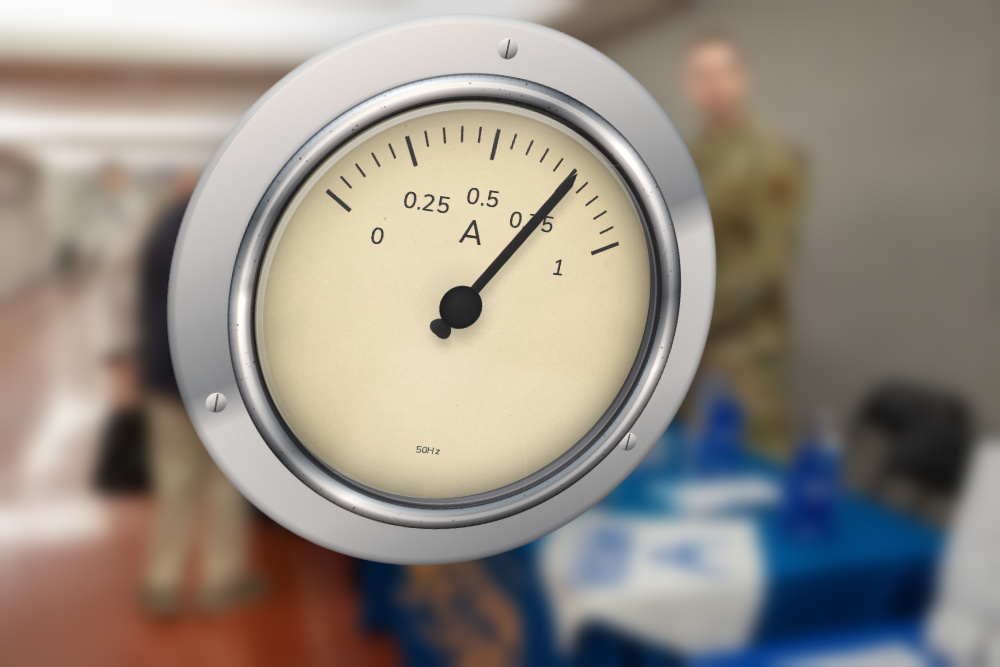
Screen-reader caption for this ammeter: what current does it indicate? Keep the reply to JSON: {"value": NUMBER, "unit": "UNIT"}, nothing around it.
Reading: {"value": 0.75, "unit": "A"}
